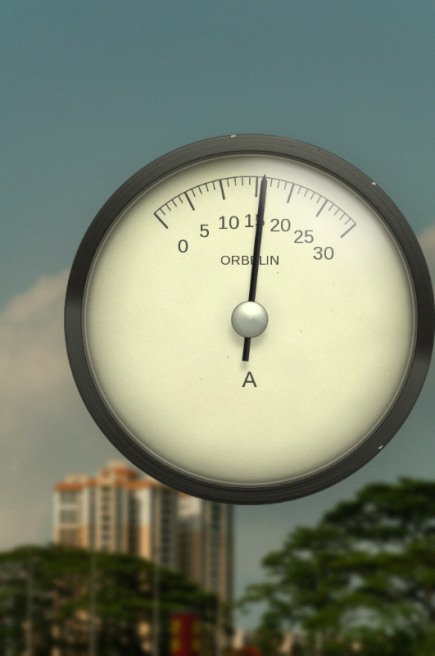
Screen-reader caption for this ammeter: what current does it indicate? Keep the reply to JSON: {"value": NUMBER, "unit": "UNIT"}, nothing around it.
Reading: {"value": 16, "unit": "A"}
